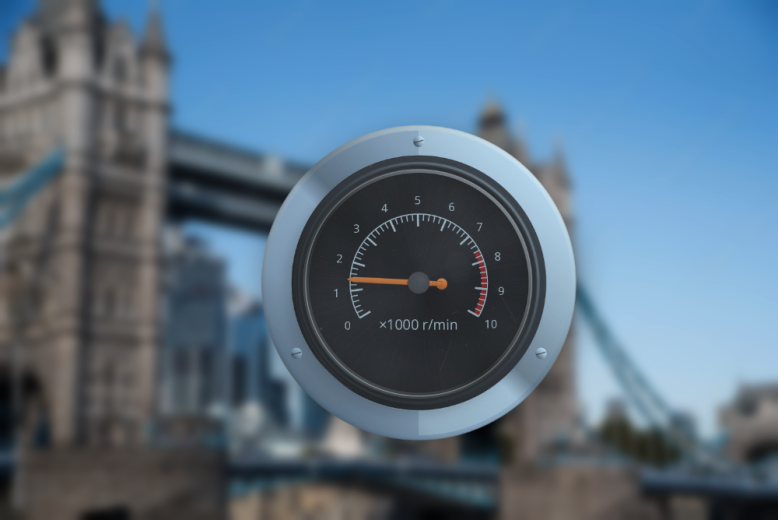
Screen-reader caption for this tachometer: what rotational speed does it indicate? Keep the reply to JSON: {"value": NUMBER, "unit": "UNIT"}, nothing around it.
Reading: {"value": 1400, "unit": "rpm"}
